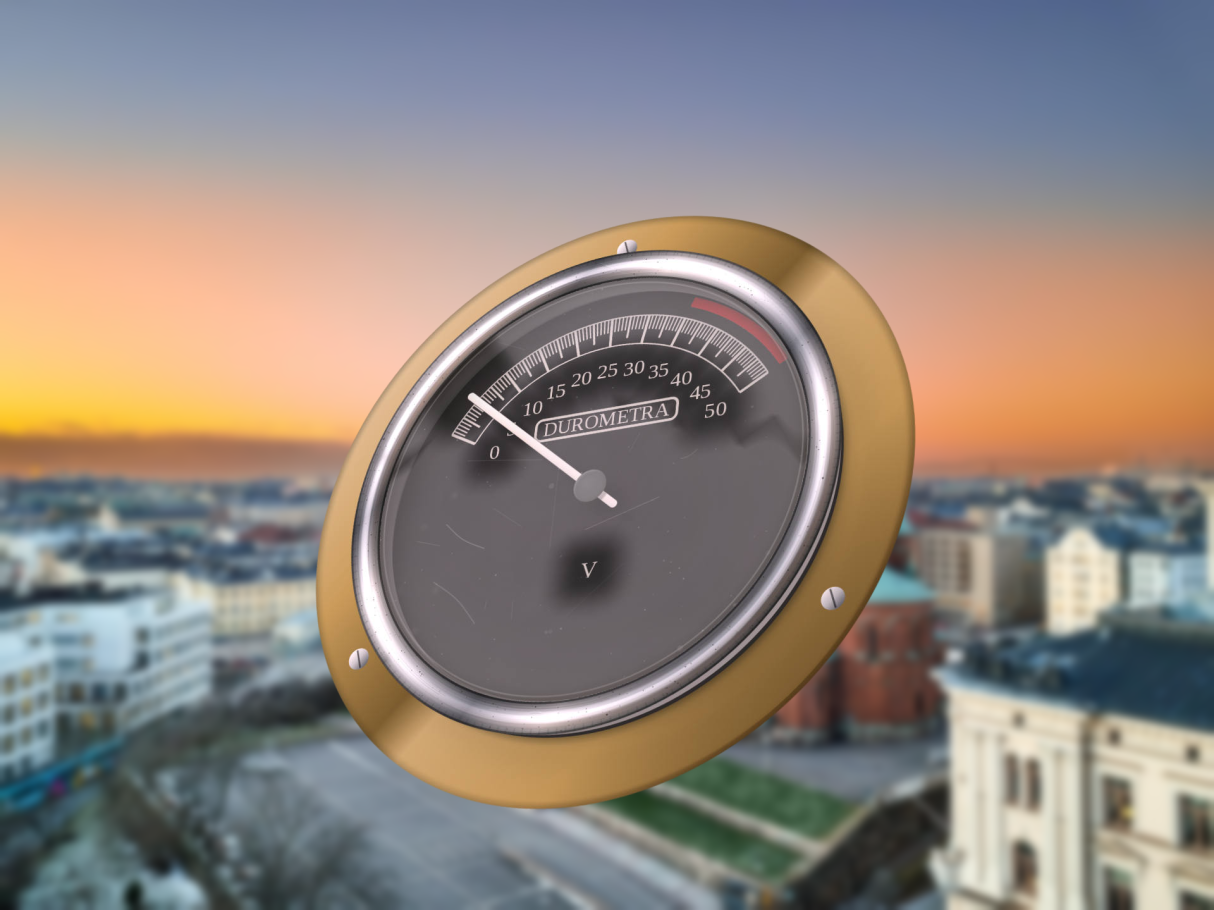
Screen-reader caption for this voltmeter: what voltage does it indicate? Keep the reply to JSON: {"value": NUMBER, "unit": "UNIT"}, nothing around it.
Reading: {"value": 5, "unit": "V"}
